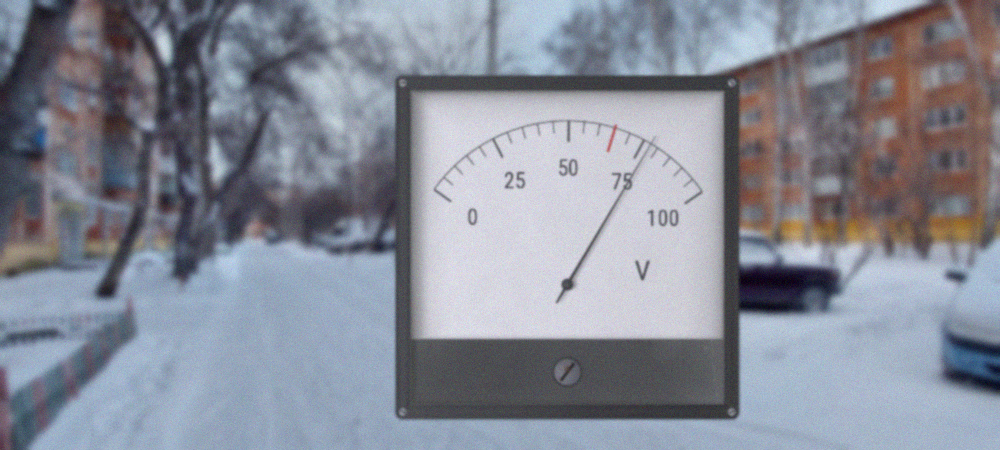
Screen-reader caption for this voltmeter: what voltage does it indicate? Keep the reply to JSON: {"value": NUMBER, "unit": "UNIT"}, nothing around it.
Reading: {"value": 77.5, "unit": "V"}
